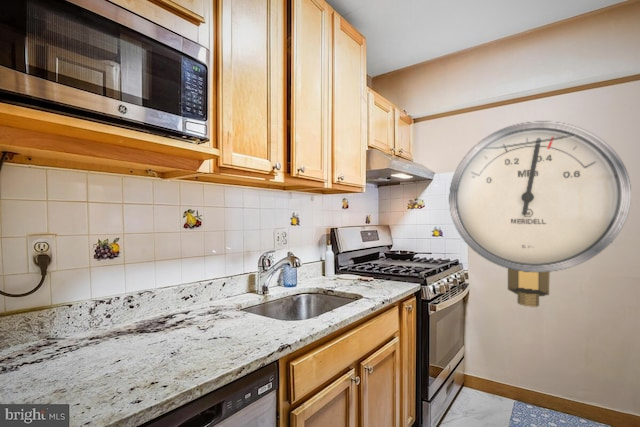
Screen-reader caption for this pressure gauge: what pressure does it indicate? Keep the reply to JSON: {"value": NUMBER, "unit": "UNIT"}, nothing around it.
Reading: {"value": 0.35, "unit": "MPa"}
